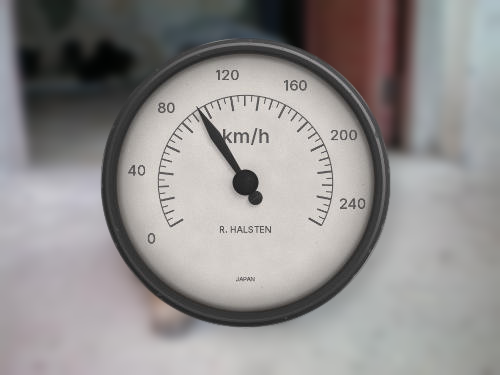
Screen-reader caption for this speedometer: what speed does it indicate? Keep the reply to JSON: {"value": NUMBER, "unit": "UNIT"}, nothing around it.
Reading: {"value": 95, "unit": "km/h"}
